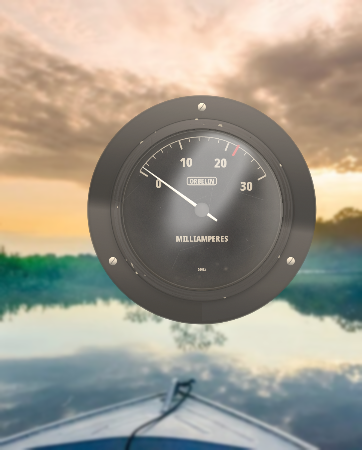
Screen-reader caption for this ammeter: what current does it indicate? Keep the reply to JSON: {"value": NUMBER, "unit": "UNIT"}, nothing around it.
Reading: {"value": 1, "unit": "mA"}
